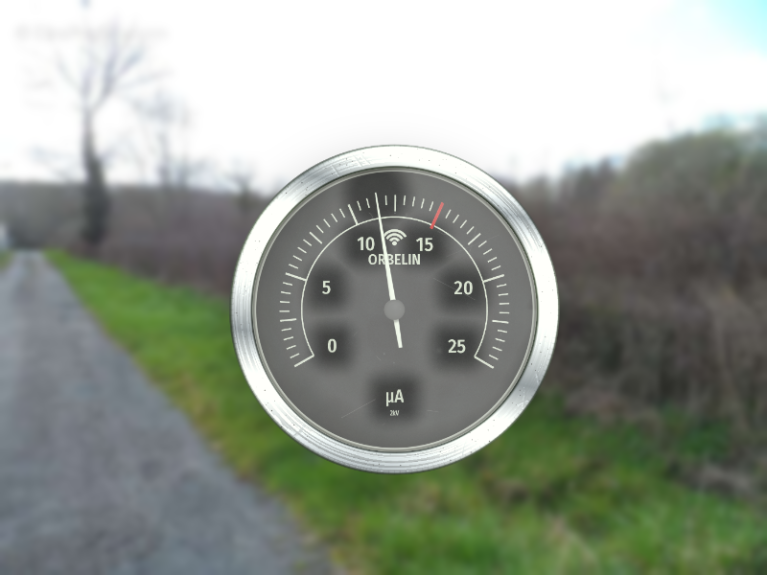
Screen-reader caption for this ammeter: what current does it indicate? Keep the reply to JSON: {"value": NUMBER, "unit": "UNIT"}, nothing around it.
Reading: {"value": 11.5, "unit": "µA"}
